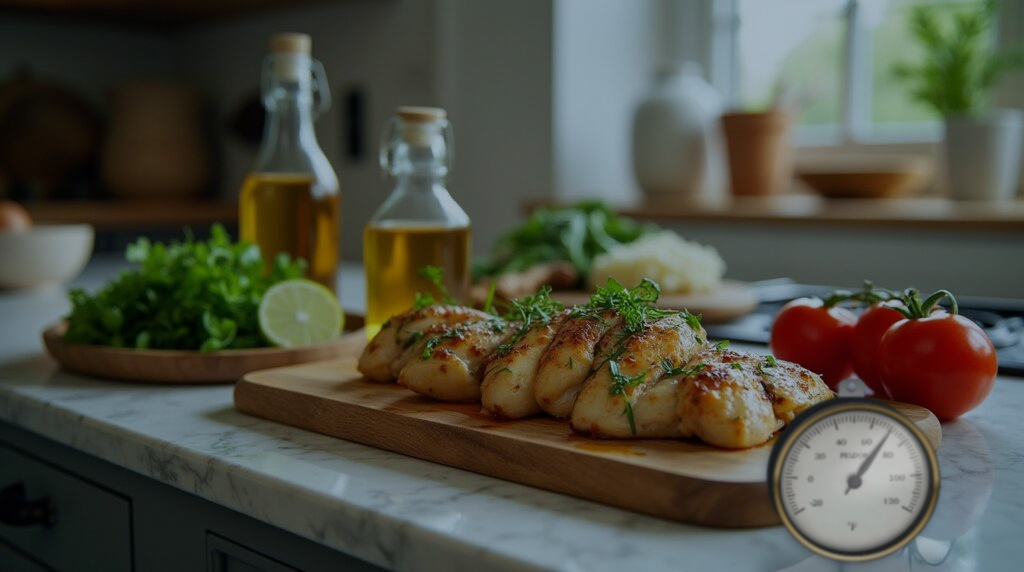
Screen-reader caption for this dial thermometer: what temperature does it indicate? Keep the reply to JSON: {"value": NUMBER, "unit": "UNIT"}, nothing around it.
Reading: {"value": 70, "unit": "°F"}
